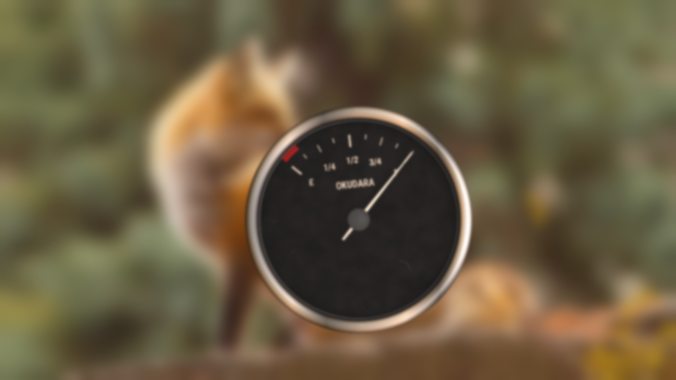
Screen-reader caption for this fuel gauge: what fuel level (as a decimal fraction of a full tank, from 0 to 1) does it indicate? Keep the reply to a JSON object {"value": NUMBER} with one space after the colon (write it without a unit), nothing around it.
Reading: {"value": 1}
